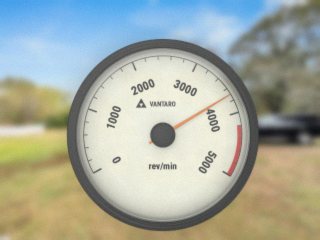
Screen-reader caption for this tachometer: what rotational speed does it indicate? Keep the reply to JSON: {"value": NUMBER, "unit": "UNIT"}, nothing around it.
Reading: {"value": 3700, "unit": "rpm"}
